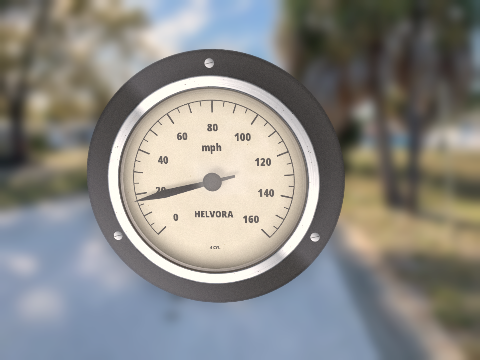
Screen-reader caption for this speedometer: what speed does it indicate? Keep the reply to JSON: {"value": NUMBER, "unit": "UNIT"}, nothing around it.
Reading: {"value": 17.5, "unit": "mph"}
